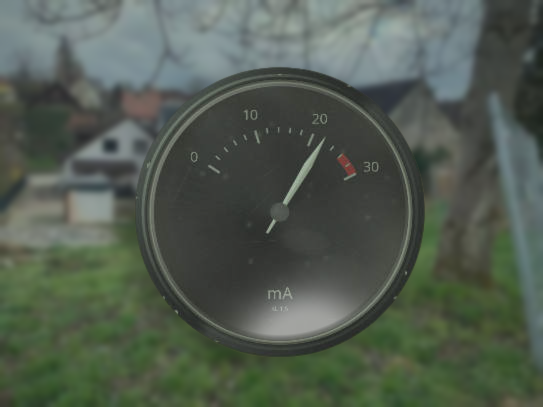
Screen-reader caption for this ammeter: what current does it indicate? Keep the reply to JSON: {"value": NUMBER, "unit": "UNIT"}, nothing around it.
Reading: {"value": 22, "unit": "mA"}
